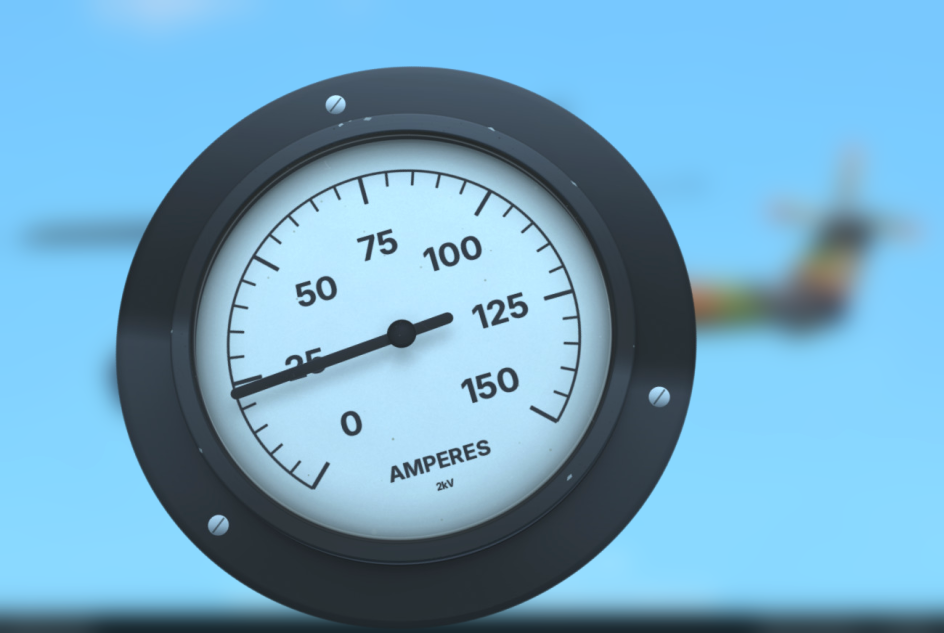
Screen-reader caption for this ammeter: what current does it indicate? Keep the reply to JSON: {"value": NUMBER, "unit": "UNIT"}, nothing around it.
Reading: {"value": 22.5, "unit": "A"}
